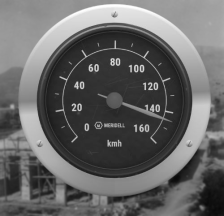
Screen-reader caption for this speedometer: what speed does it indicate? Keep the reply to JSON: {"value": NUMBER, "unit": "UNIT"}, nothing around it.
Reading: {"value": 145, "unit": "km/h"}
